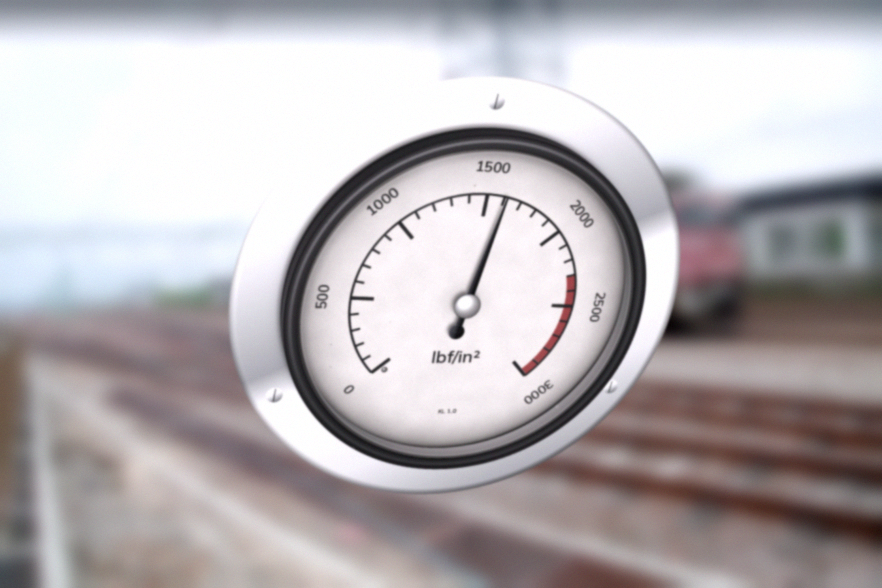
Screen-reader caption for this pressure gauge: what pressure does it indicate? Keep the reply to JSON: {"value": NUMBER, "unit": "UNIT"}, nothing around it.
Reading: {"value": 1600, "unit": "psi"}
